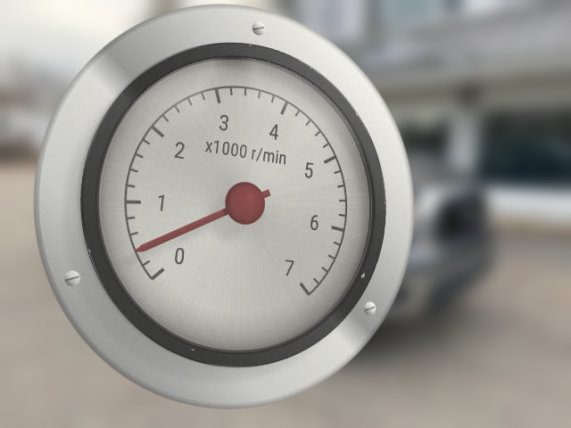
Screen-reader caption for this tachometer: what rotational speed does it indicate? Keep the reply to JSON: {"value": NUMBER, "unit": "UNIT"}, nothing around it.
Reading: {"value": 400, "unit": "rpm"}
